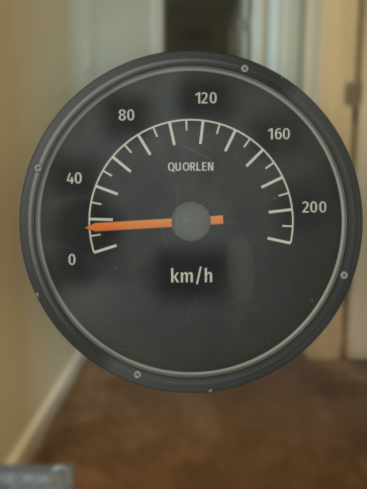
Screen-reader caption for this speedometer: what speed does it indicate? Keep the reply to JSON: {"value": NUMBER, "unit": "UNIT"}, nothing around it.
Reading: {"value": 15, "unit": "km/h"}
